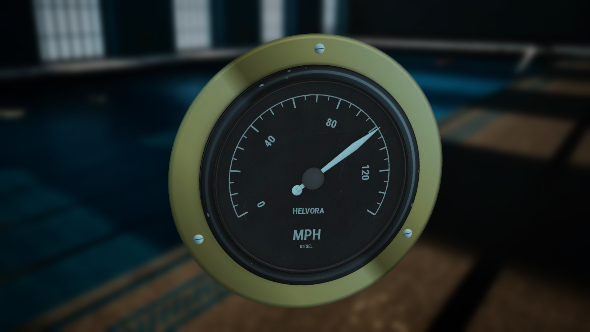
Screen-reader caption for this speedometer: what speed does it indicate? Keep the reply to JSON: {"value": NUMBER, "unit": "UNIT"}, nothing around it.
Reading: {"value": 100, "unit": "mph"}
